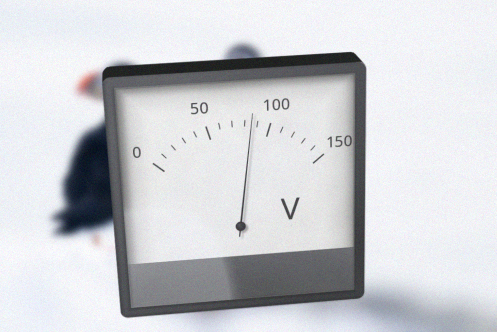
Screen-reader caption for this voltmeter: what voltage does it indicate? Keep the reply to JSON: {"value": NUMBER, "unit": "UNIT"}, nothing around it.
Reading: {"value": 85, "unit": "V"}
